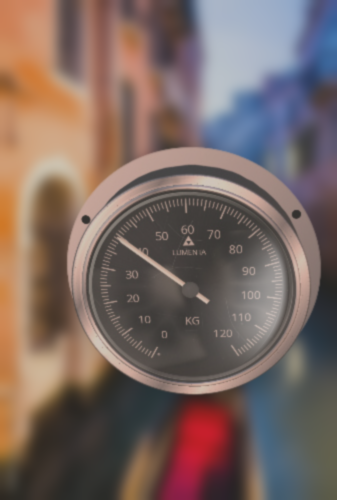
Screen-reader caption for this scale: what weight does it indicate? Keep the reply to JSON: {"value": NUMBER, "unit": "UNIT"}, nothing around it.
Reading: {"value": 40, "unit": "kg"}
